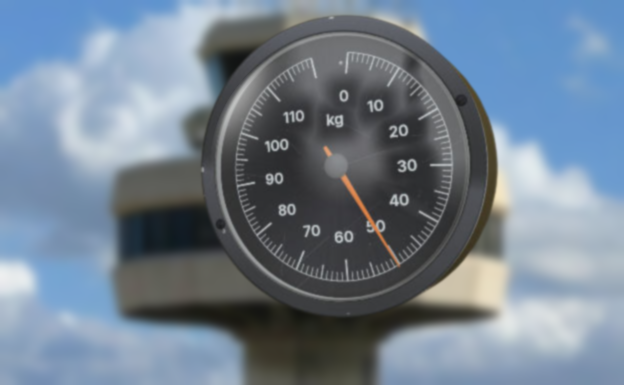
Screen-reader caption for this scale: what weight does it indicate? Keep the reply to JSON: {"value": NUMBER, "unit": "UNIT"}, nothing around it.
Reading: {"value": 50, "unit": "kg"}
